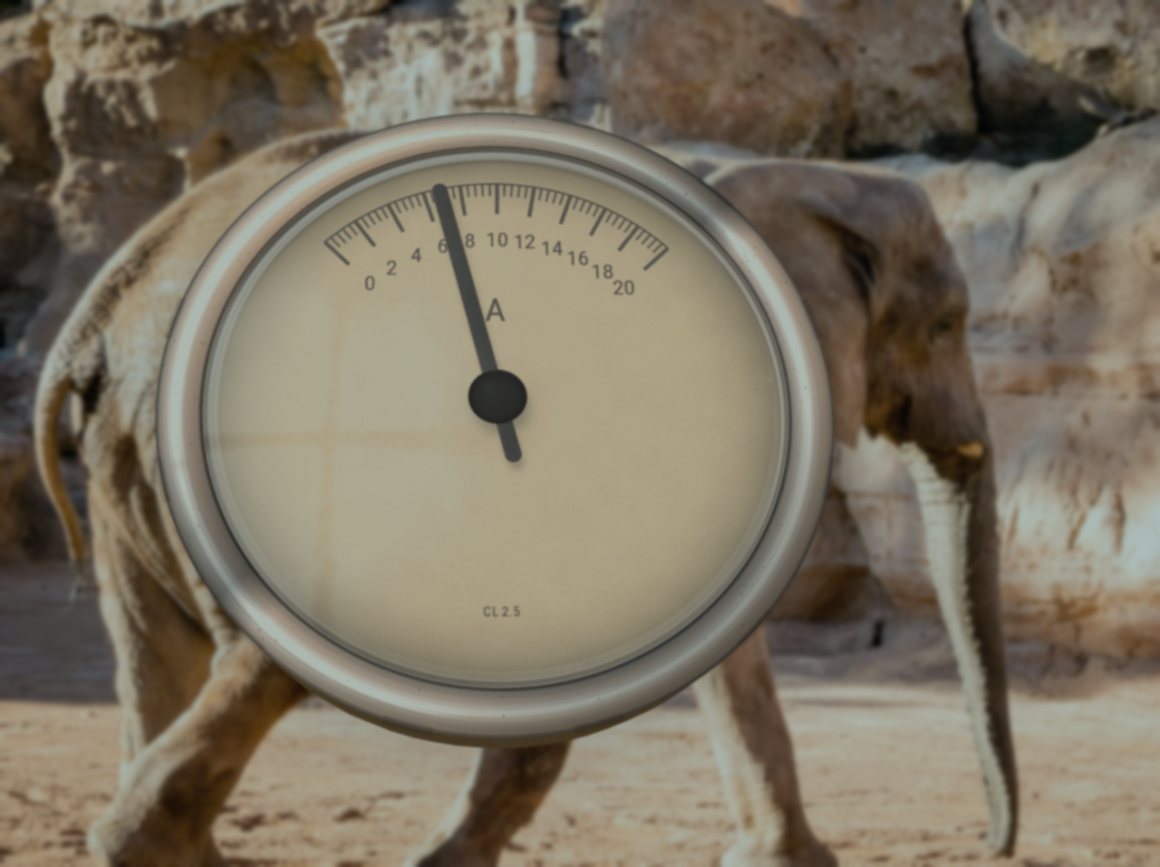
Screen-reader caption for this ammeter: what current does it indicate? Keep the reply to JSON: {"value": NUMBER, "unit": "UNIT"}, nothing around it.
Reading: {"value": 6.8, "unit": "A"}
